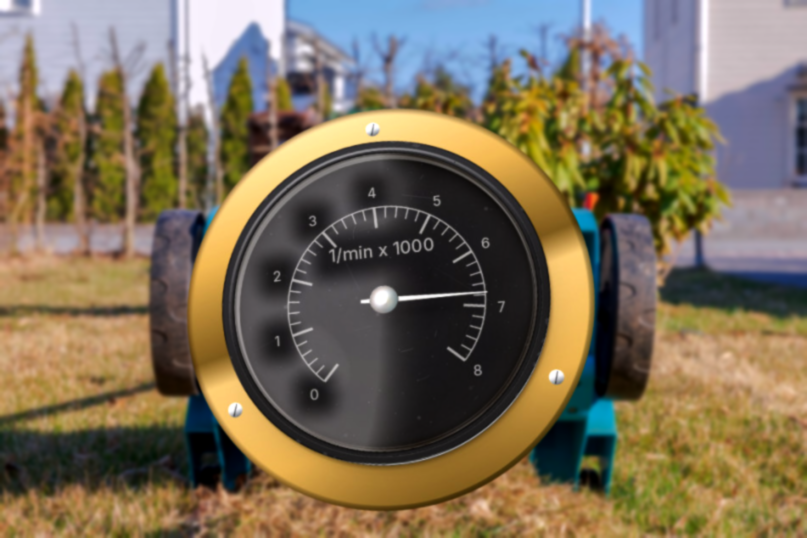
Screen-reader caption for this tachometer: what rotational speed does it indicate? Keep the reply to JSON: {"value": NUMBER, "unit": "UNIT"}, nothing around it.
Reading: {"value": 6800, "unit": "rpm"}
